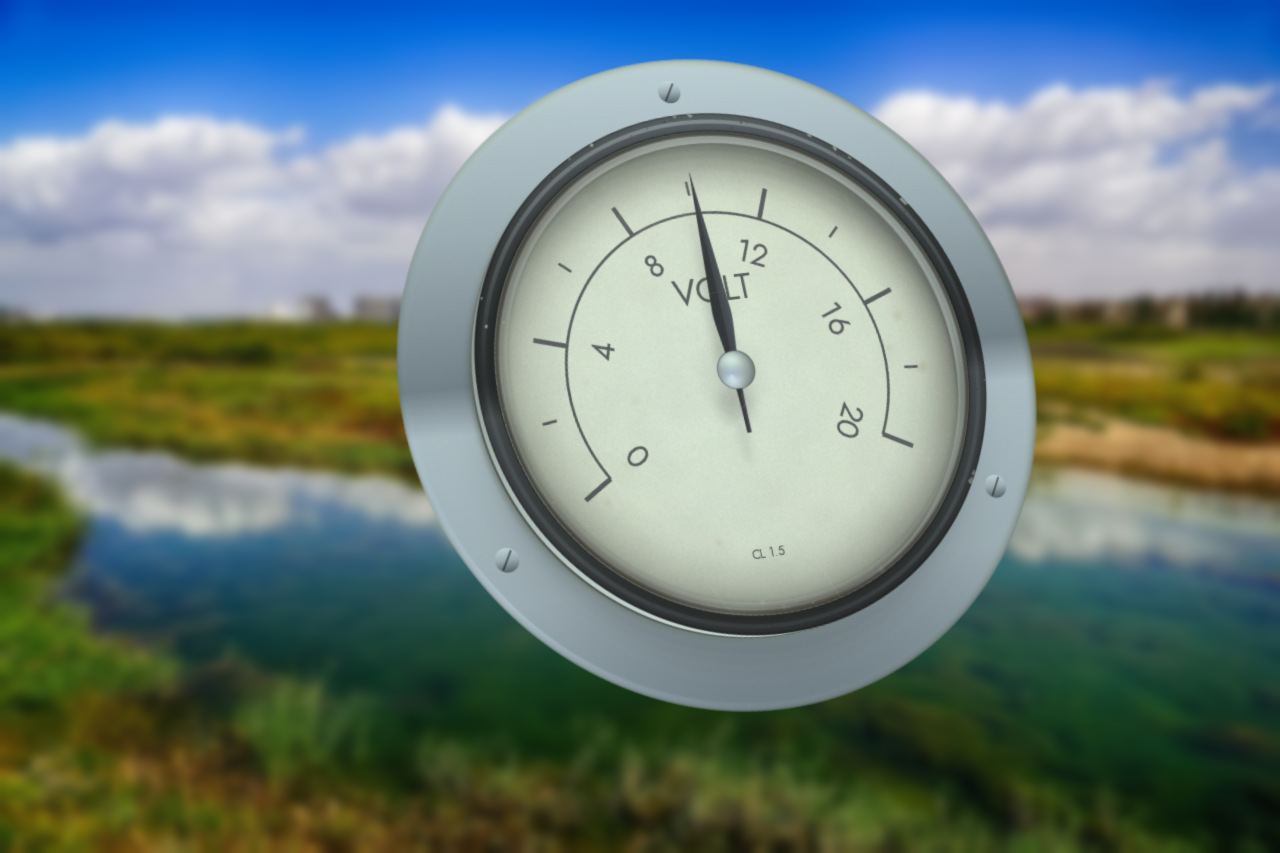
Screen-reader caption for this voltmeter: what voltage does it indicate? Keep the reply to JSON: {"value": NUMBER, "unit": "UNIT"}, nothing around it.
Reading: {"value": 10, "unit": "V"}
